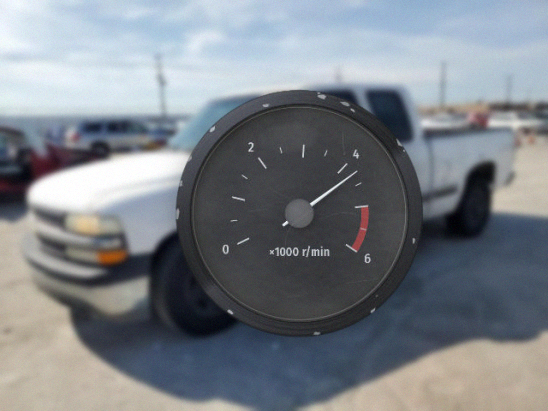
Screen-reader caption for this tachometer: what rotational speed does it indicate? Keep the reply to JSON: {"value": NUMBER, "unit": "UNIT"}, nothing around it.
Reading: {"value": 4250, "unit": "rpm"}
